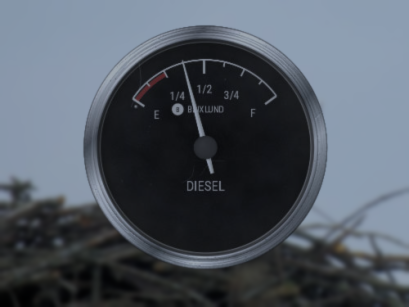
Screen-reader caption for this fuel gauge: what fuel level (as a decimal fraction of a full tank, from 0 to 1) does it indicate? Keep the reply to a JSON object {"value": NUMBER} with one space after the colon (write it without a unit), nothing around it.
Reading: {"value": 0.375}
